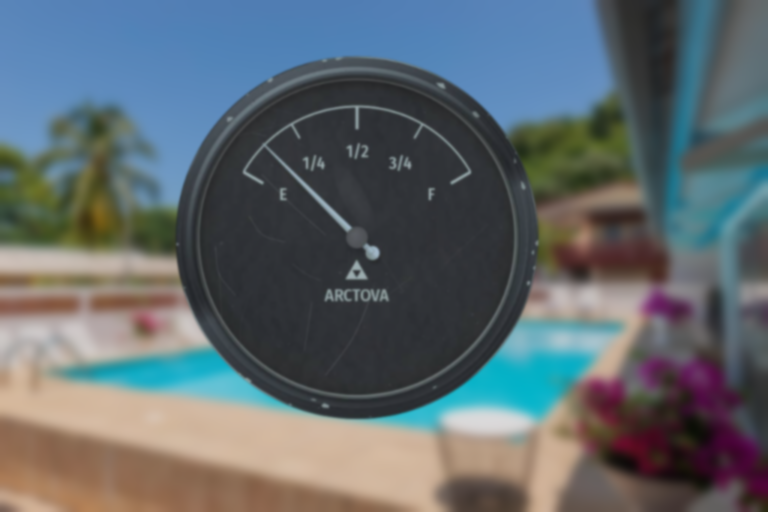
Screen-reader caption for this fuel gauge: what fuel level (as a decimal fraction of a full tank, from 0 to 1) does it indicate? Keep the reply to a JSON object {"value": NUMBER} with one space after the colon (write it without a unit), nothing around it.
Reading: {"value": 0.125}
